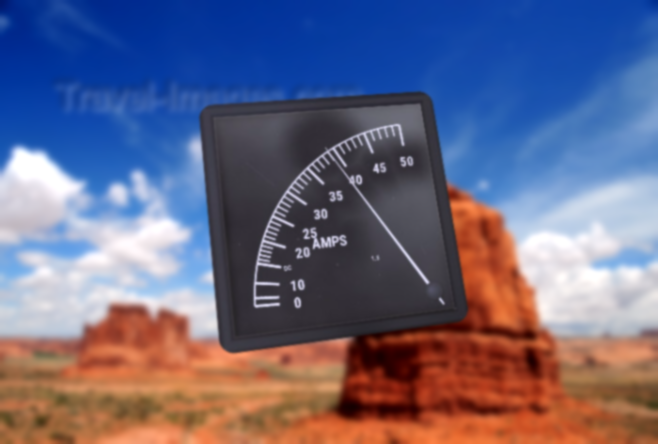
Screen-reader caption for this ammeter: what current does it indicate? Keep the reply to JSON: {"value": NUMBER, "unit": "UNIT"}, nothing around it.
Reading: {"value": 39, "unit": "A"}
